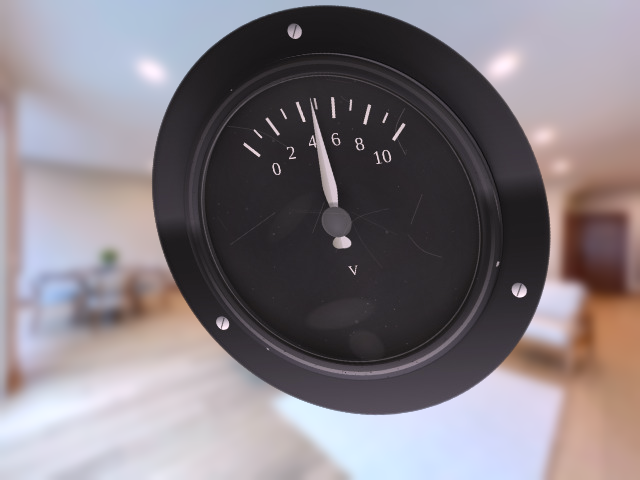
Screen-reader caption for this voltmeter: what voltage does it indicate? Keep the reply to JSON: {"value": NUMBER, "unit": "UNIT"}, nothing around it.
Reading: {"value": 5, "unit": "V"}
